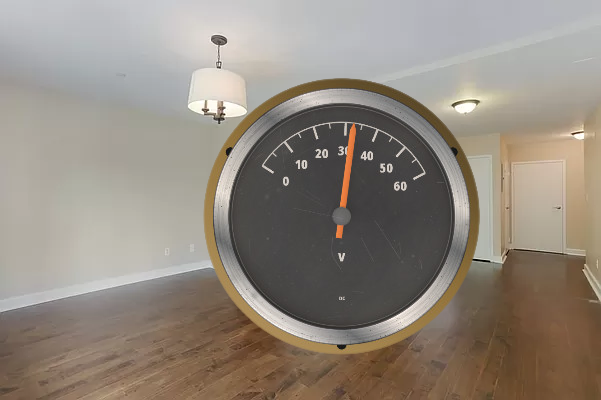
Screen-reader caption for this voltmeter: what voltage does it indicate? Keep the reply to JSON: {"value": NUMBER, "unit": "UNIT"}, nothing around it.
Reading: {"value": 32.5, "unit": "V"}
